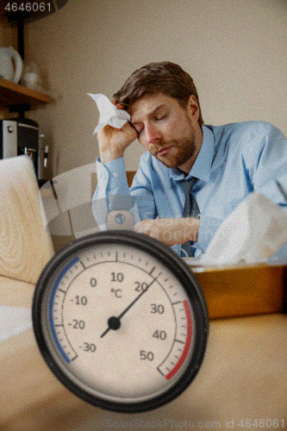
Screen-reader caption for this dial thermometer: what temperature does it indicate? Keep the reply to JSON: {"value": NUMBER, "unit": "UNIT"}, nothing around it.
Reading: {"value": 22, "unit": "°C"}
